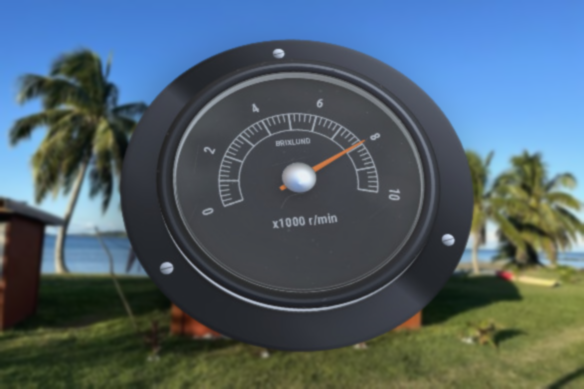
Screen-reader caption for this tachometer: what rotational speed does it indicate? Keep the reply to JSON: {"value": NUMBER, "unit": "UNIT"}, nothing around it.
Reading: {"value": 8000, "unit": "rpm"}
